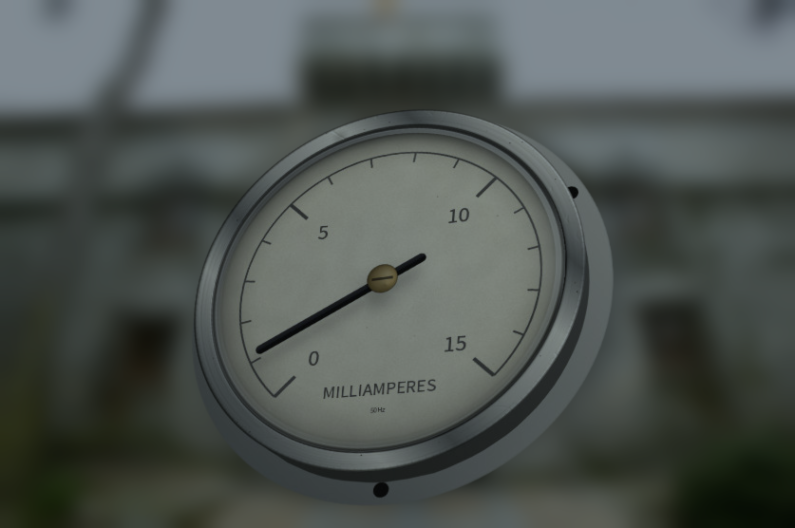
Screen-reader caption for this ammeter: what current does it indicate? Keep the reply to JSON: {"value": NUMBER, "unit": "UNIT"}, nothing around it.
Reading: {"value": 1, "unit": "mA"}
